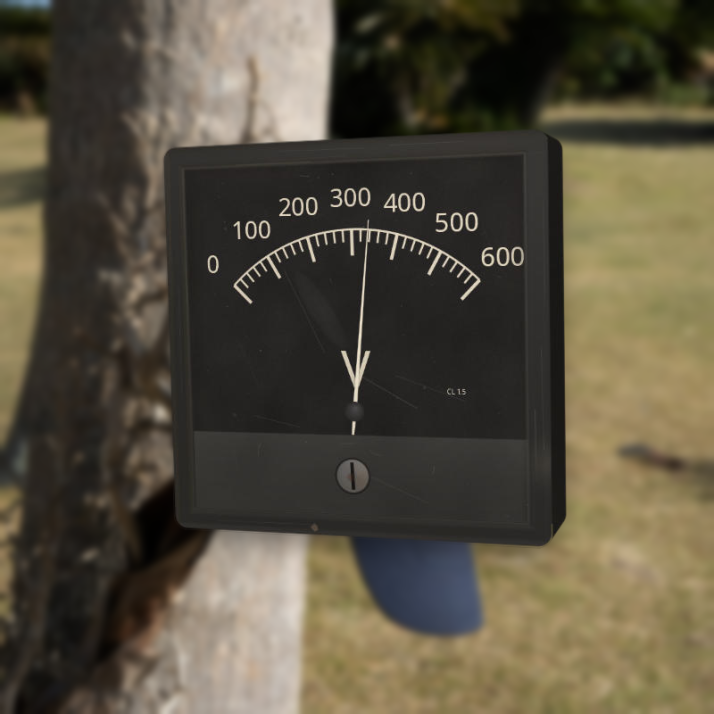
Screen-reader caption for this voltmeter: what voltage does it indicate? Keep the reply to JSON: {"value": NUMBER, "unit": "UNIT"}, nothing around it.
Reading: {"value": 340, "unit": "V"}
